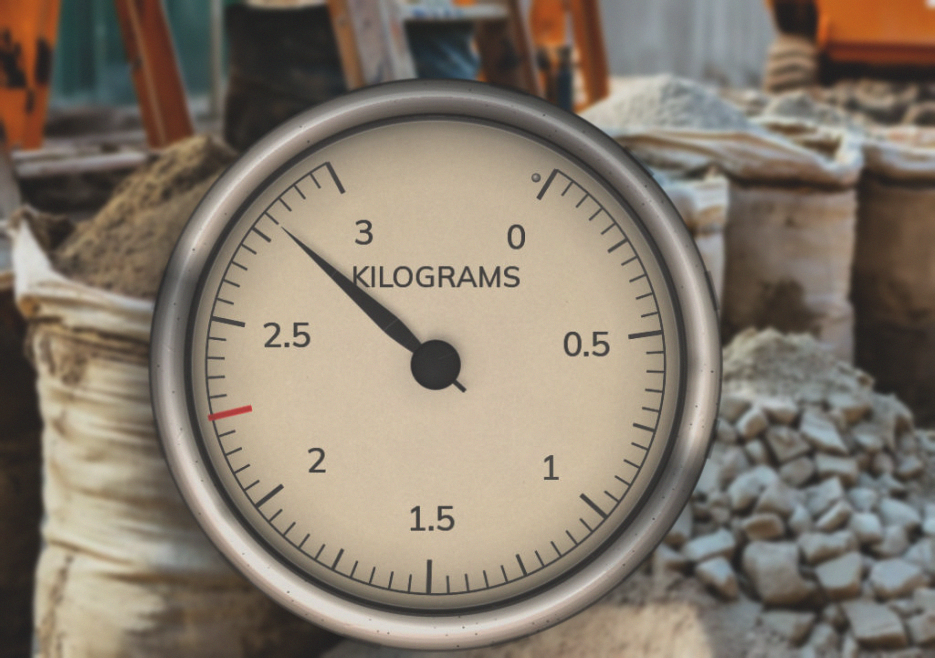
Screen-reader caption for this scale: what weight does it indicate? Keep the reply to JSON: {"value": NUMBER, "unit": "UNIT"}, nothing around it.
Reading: {"value": 2.8, "unit": "kg"}
